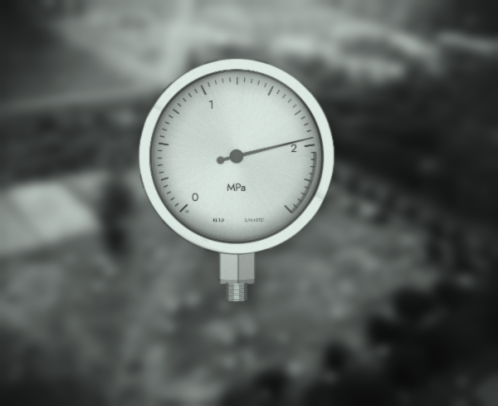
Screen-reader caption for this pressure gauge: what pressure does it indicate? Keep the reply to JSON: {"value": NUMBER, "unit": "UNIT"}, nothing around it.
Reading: {"value": 1.95, "unit": "MPa"}
